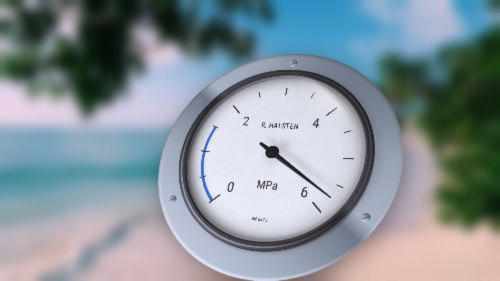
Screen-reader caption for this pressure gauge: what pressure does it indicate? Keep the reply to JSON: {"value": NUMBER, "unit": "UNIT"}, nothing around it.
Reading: {"value": 5.75, "unit": "MPa"}
